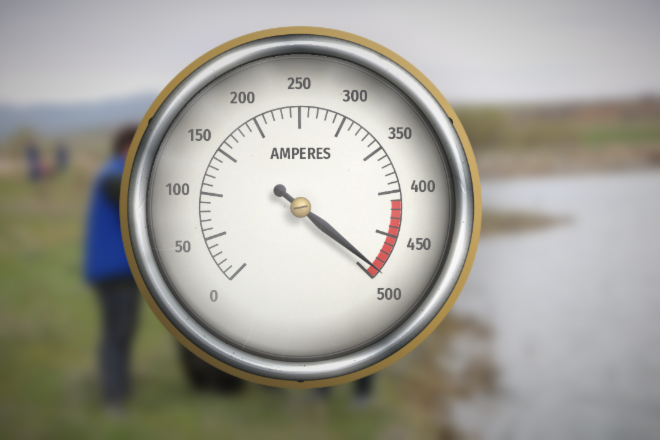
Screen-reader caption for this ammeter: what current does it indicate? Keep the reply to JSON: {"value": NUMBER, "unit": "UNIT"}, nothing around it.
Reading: {"value": 490, "unit": "A"}
